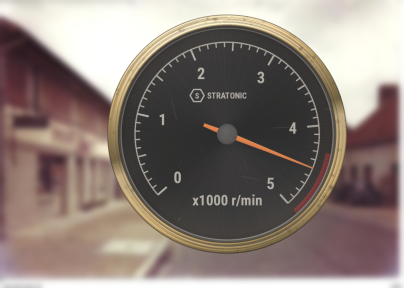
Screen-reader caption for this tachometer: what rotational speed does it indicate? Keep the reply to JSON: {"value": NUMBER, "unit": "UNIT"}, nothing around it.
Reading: {"value": 4500, "unit": "rpm"}
